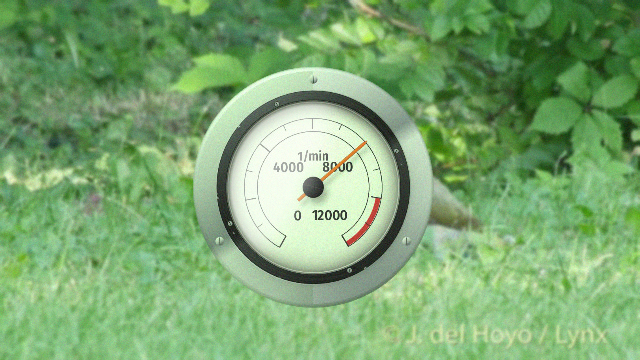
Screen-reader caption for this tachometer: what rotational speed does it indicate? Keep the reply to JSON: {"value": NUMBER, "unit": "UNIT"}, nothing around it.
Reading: {"value": 8000, "unit": "rpm"}
